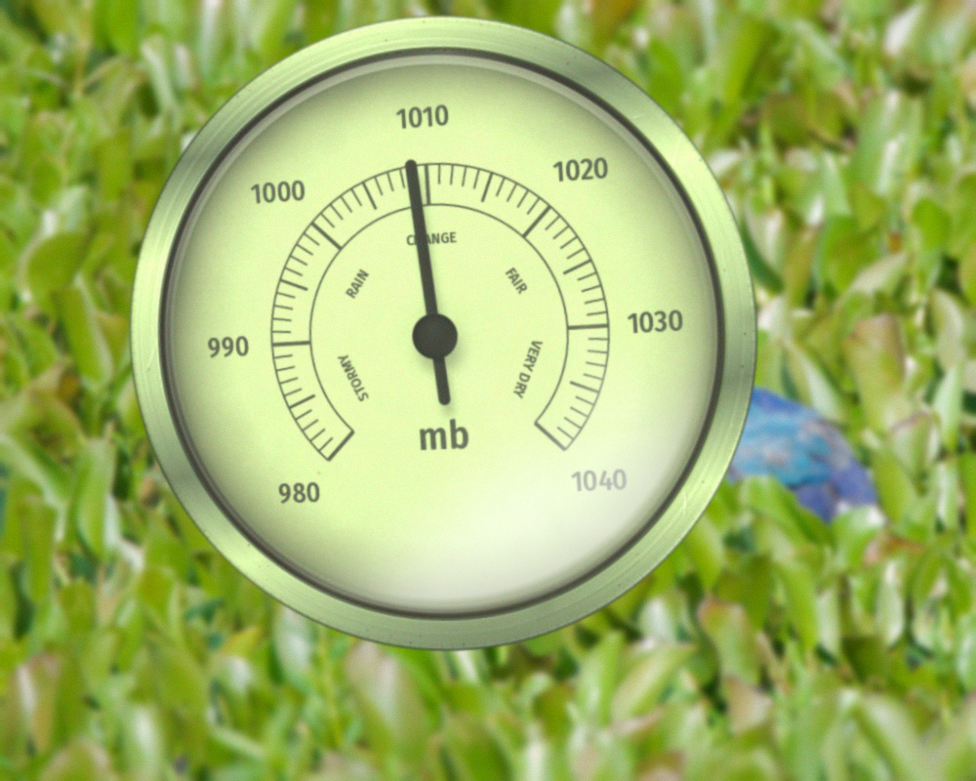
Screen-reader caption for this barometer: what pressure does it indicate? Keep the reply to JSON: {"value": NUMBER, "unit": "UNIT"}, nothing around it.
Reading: {"value": 1009, "unit": "mbar"}
